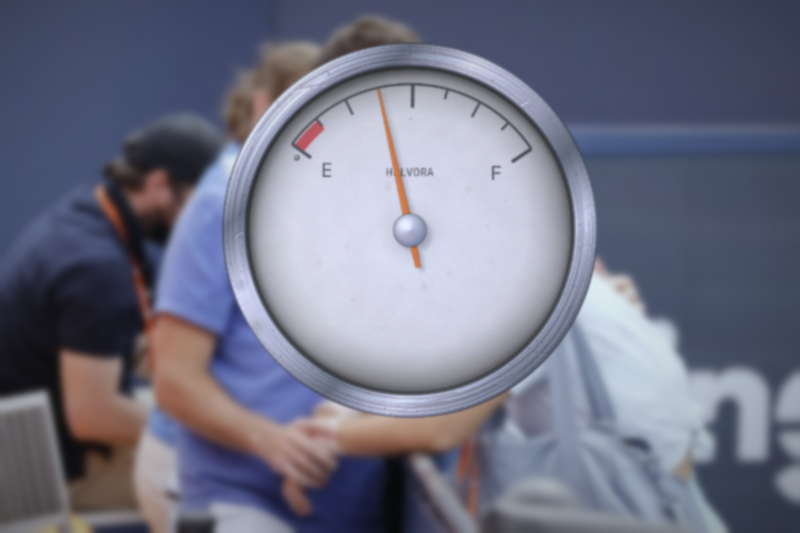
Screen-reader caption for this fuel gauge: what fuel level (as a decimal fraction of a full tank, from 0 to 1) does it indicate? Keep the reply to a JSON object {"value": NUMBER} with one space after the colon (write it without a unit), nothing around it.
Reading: {"value": 0.375}
